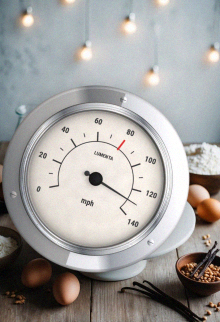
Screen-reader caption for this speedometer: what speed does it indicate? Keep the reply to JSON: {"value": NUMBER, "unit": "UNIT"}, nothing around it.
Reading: {"value": 130, "unit": "mph"}
